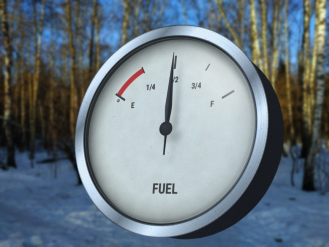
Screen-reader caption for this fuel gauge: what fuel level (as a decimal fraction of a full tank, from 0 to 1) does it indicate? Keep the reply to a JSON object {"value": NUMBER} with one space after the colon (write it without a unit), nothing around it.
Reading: {"value": 0.5}
